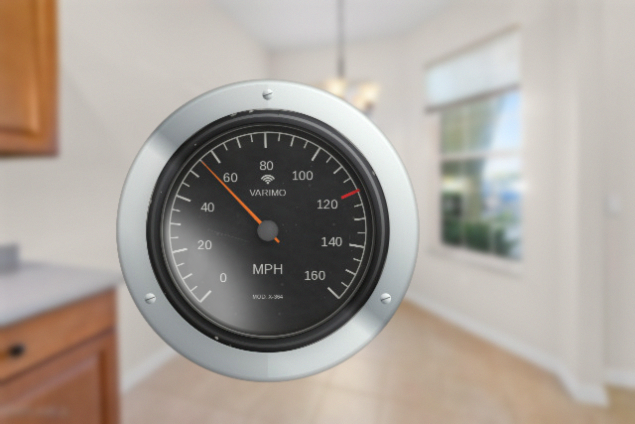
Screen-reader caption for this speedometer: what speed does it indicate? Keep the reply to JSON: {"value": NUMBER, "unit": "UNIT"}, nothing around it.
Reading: {"value": 55, "unit": "mph"}
